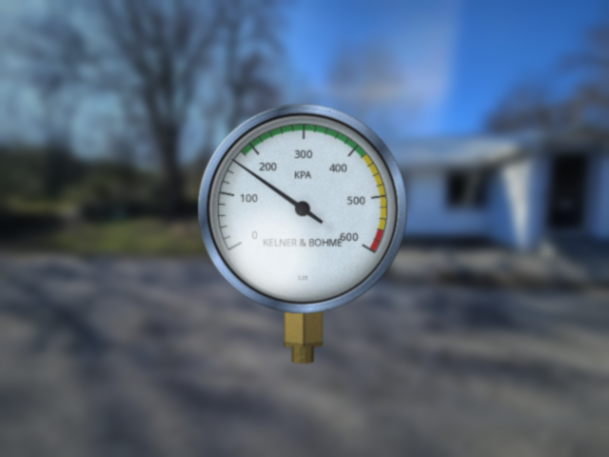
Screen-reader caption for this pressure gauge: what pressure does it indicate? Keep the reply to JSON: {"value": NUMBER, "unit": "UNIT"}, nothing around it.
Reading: {"value": 160, "unit": "kPa"}
